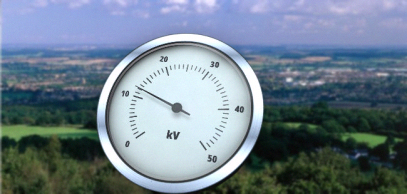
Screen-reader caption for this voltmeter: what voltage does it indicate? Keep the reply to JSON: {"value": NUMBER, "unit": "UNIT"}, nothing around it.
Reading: {"value": 12, "unit": "kV"}
